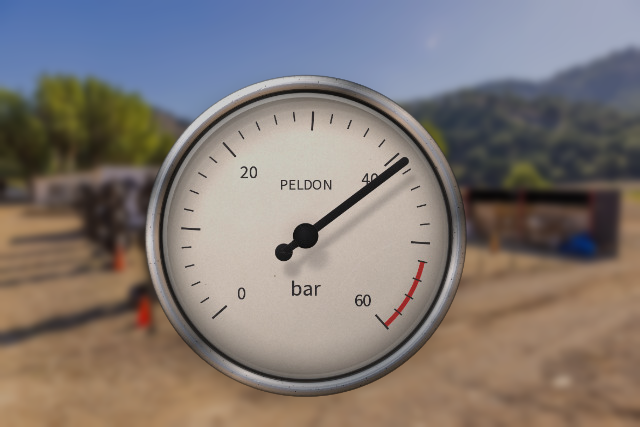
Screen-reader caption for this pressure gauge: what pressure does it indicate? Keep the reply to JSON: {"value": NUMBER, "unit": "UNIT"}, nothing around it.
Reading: {"value": 41, "unit": "bar"}
